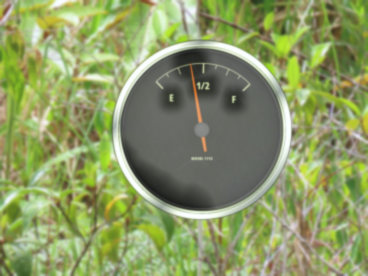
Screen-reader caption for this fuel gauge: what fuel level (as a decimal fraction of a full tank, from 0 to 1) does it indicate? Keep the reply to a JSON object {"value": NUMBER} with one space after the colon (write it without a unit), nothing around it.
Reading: {"value": 0.375}
